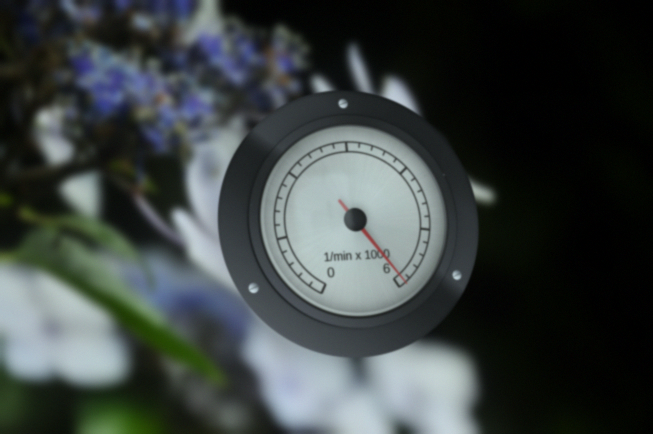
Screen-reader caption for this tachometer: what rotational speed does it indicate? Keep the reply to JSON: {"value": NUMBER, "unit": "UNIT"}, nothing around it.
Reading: {"value": 5900, "unit": "rpm"}
